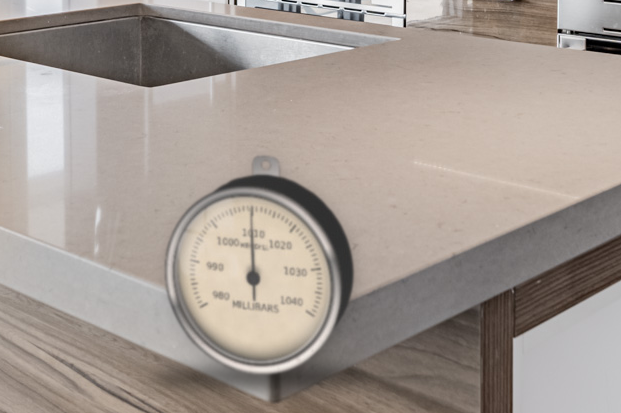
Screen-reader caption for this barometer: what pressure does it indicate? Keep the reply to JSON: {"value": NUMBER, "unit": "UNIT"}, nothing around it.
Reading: {"value": 1010, "unit": "mbar"}
